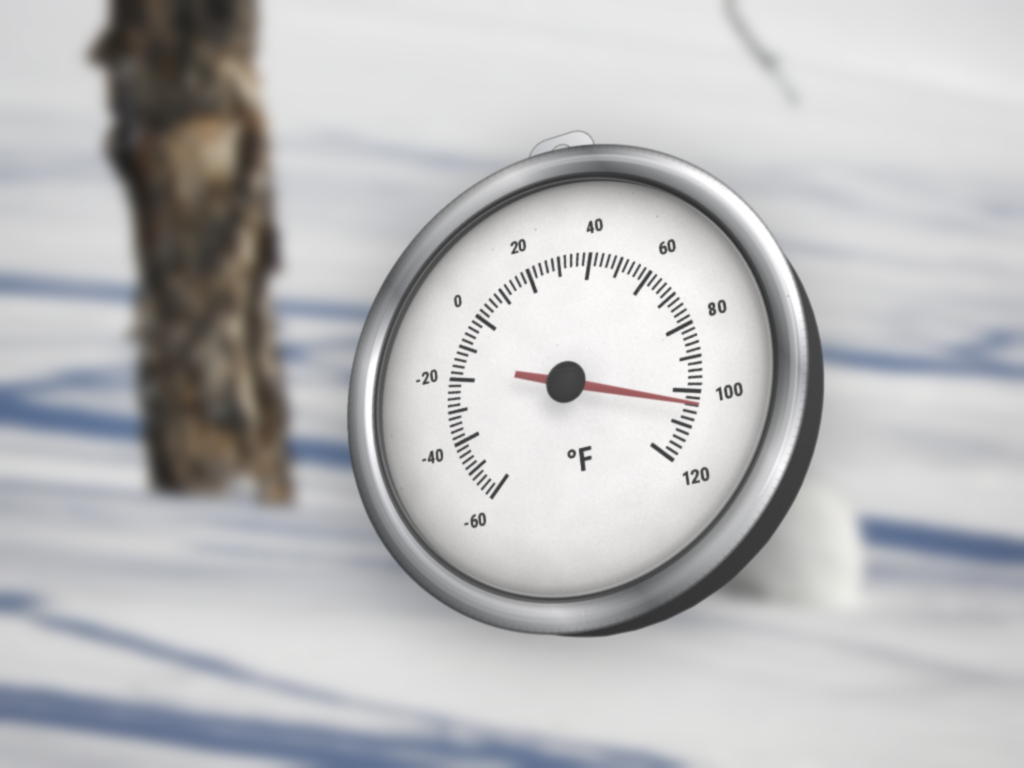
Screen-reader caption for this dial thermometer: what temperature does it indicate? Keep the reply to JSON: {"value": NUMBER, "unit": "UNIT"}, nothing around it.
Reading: {"value": 104, "unit": "°F"}
